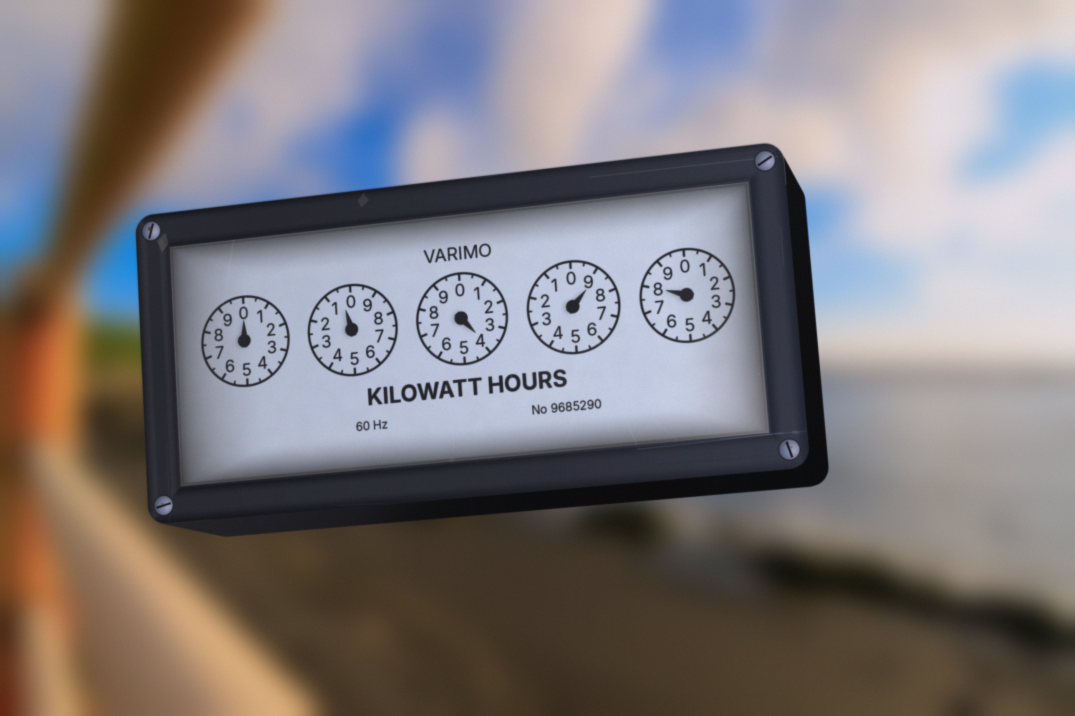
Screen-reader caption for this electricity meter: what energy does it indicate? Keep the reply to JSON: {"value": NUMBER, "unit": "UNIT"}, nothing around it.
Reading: {"value": 388, "unit": "kWh"}
